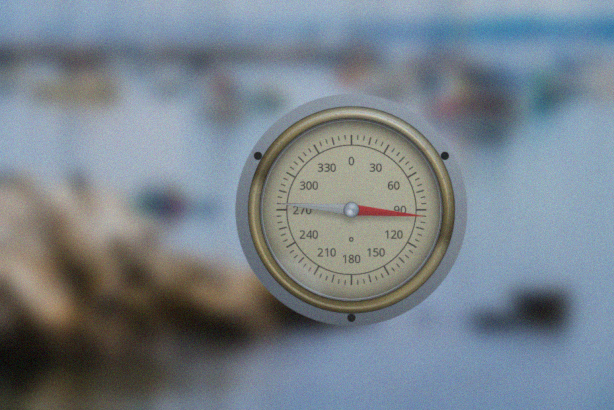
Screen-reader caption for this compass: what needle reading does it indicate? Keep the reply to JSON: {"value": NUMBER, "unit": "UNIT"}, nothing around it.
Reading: {"value": 95, "unit": "°"}
